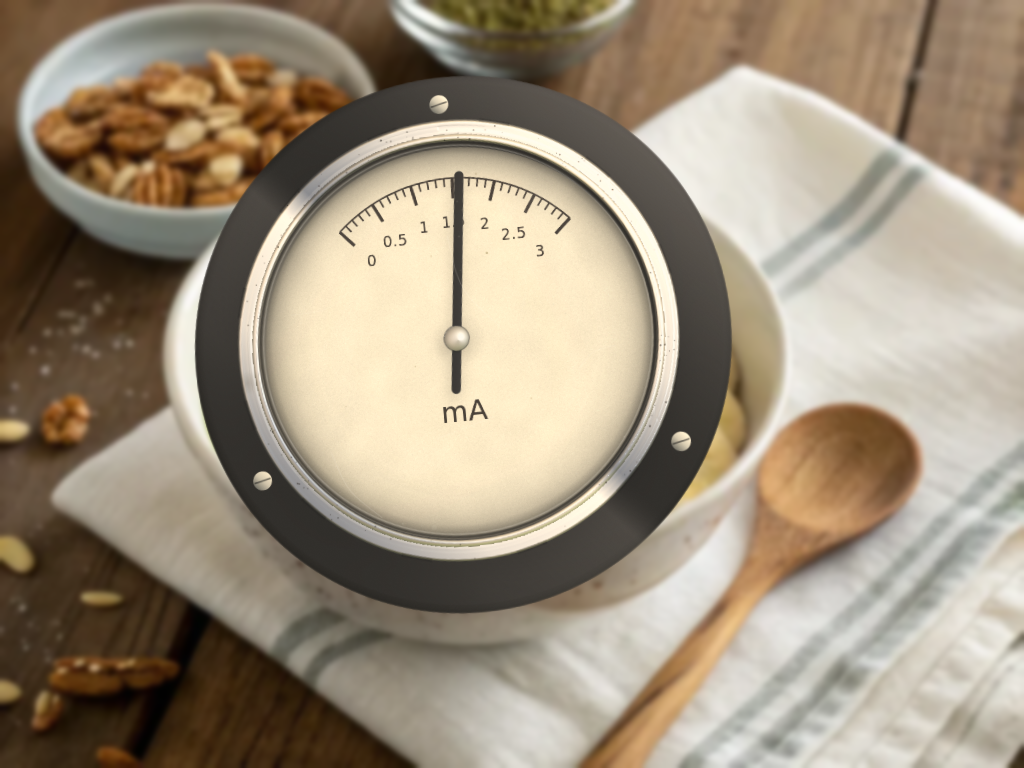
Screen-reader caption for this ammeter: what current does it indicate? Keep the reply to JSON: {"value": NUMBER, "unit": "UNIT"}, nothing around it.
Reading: {"value": 1.6, "unit": "mA"}
